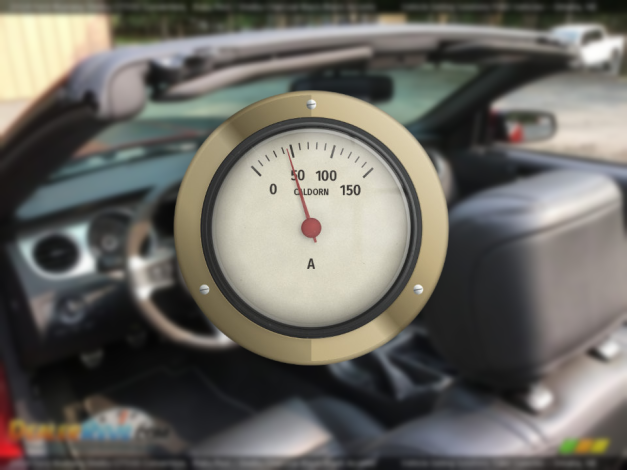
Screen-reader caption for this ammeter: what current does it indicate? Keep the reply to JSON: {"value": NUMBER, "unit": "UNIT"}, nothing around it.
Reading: {"value": 45, "unit": "A"}
